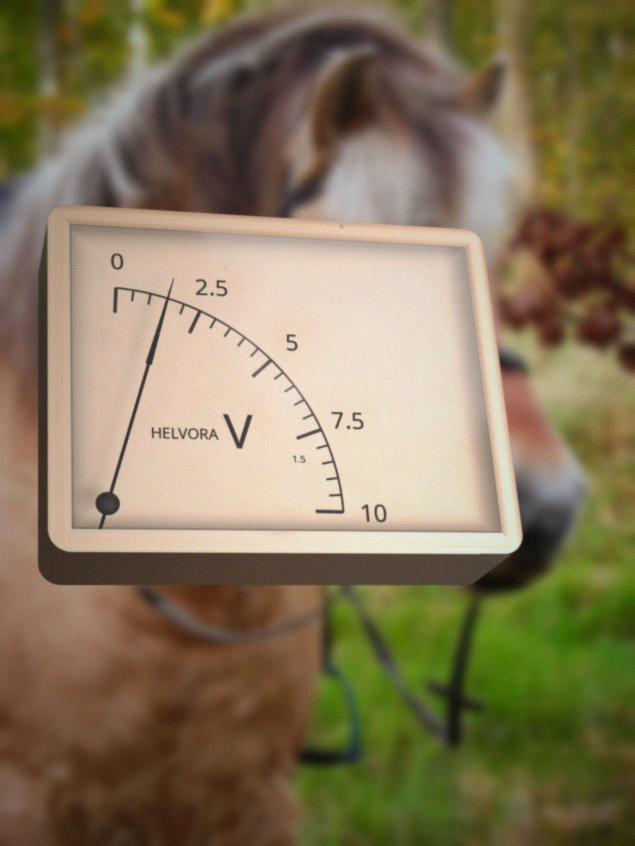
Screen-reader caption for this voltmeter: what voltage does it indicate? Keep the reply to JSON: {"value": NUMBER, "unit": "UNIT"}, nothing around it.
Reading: {"value": 1.5, "unit": "V"}
